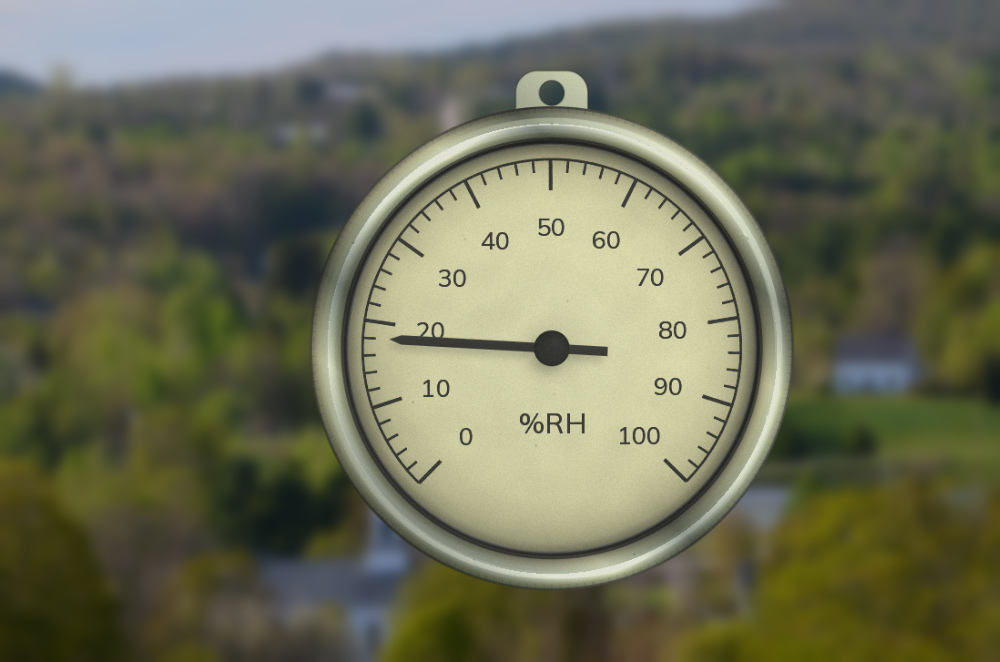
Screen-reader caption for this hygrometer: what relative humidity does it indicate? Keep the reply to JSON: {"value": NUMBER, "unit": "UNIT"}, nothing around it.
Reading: {"value": 18, "unit": "%"}
